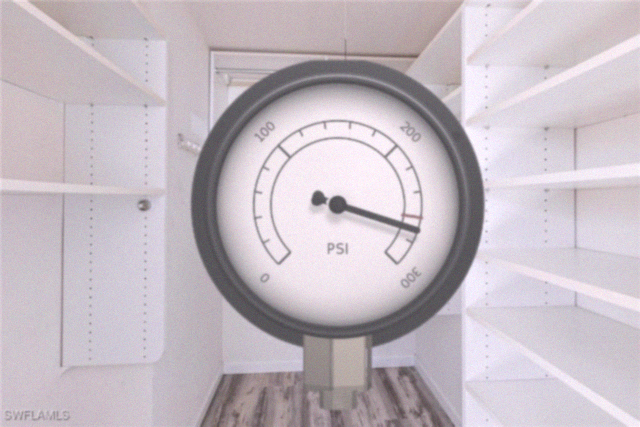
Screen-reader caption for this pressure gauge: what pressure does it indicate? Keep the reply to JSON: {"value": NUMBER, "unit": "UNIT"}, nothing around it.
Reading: {"value": 270, "unit": "psi"}
